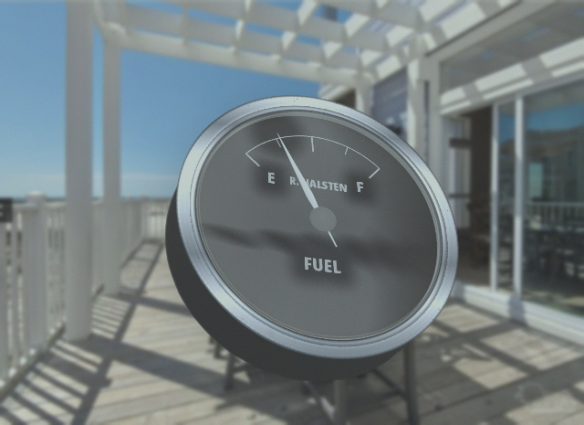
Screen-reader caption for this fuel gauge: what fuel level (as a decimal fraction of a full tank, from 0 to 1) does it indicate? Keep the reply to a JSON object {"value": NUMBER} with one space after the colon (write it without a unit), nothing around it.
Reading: {"value": 0.25}
